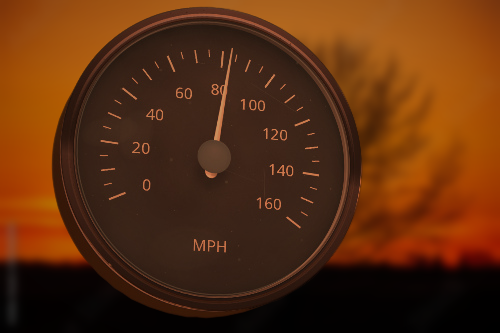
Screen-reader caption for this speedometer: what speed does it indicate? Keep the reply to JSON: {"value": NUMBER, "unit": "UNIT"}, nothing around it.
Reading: {"value": 82.5, "unit": "mph"}
